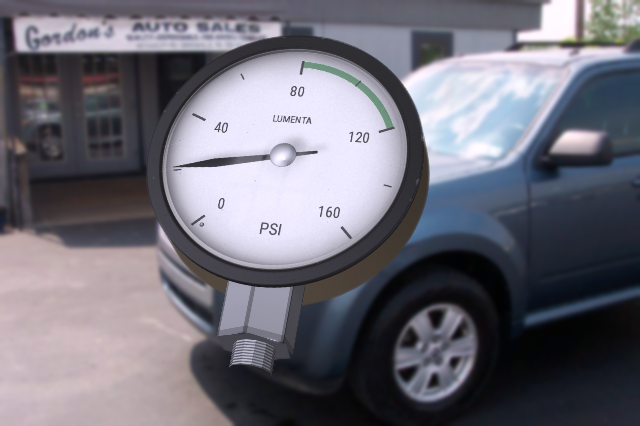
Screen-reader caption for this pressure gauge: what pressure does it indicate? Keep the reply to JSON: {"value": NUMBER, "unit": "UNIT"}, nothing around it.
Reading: {"value": 20, "unit": "psi"}
